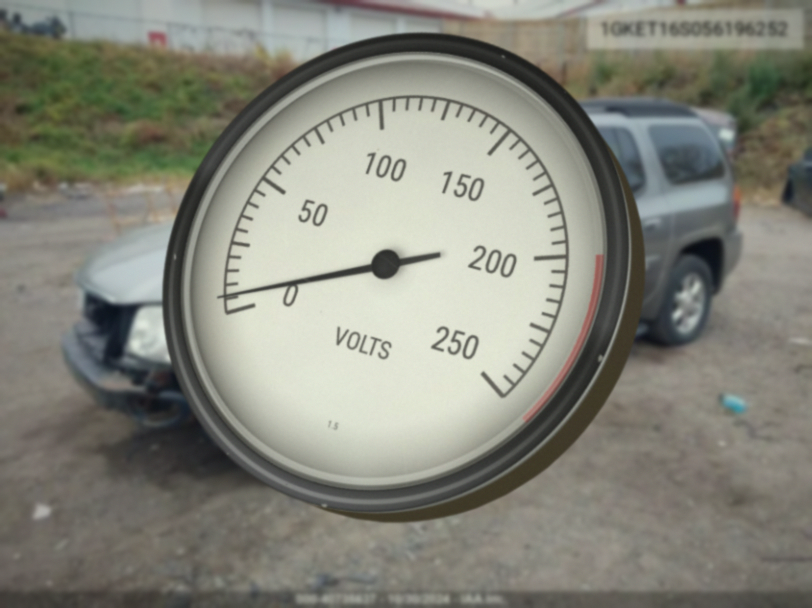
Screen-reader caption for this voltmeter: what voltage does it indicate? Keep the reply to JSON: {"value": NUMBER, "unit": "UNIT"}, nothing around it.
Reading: {"value": 5, "unit": "V"}
